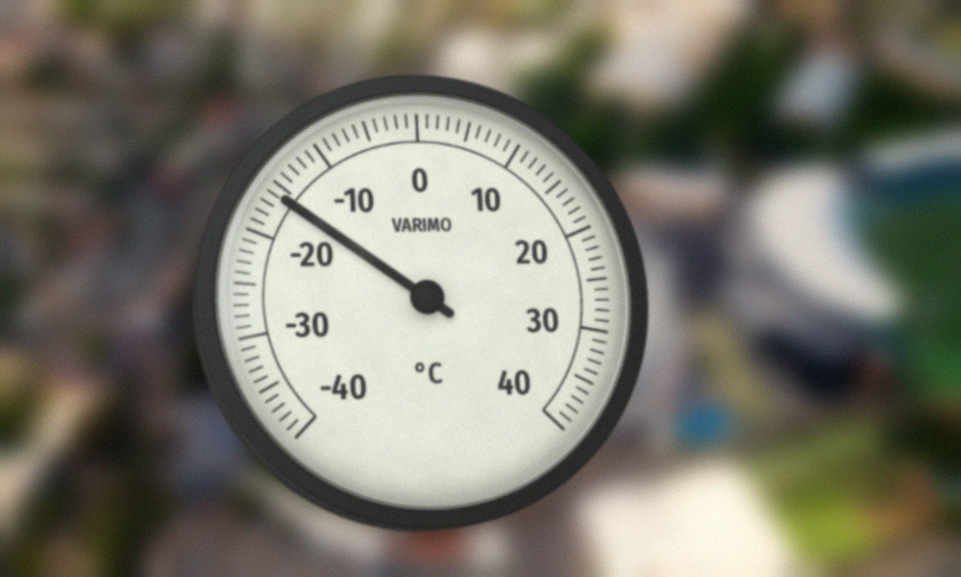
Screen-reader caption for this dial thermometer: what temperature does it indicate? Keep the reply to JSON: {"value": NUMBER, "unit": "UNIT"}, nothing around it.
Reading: {"value": -16, "unit": "°C"}
